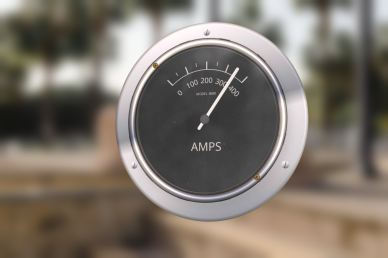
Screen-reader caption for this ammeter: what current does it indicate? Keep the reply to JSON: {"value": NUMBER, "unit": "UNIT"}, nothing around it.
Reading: {"value": 350, "unit": "A"}
